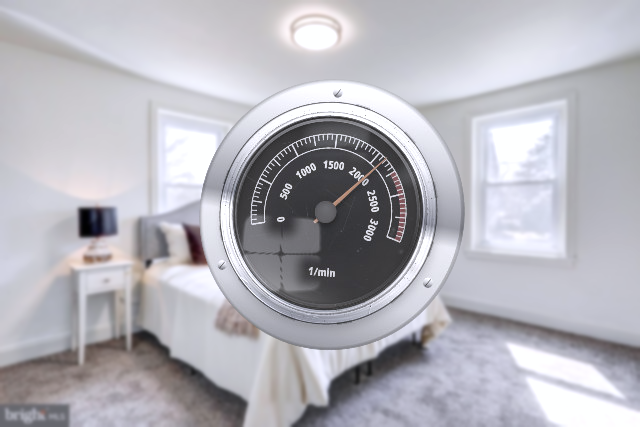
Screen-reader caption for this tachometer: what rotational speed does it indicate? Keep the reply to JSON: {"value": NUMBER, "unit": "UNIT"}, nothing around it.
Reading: {"value": 2100, "unit": "rpm"}
